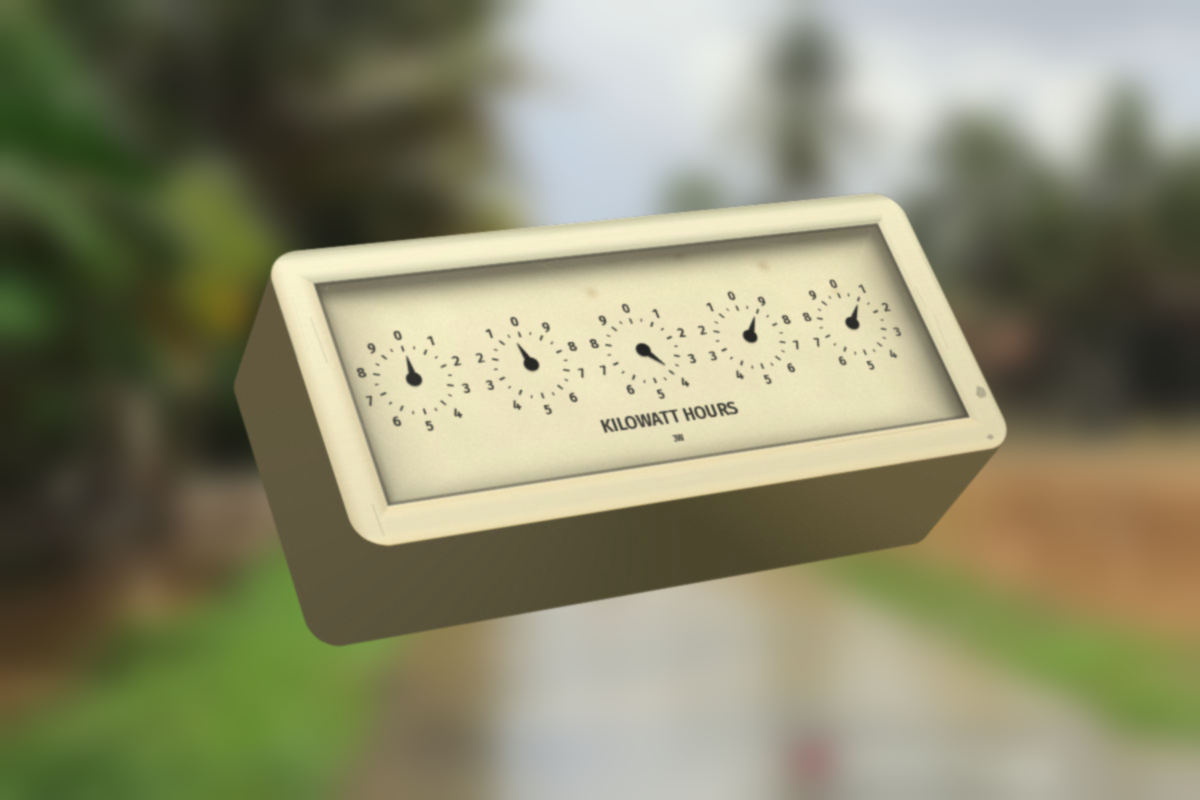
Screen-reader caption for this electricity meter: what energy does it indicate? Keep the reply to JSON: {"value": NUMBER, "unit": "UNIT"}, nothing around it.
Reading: {"value": 391, "unit": "kWh"}
